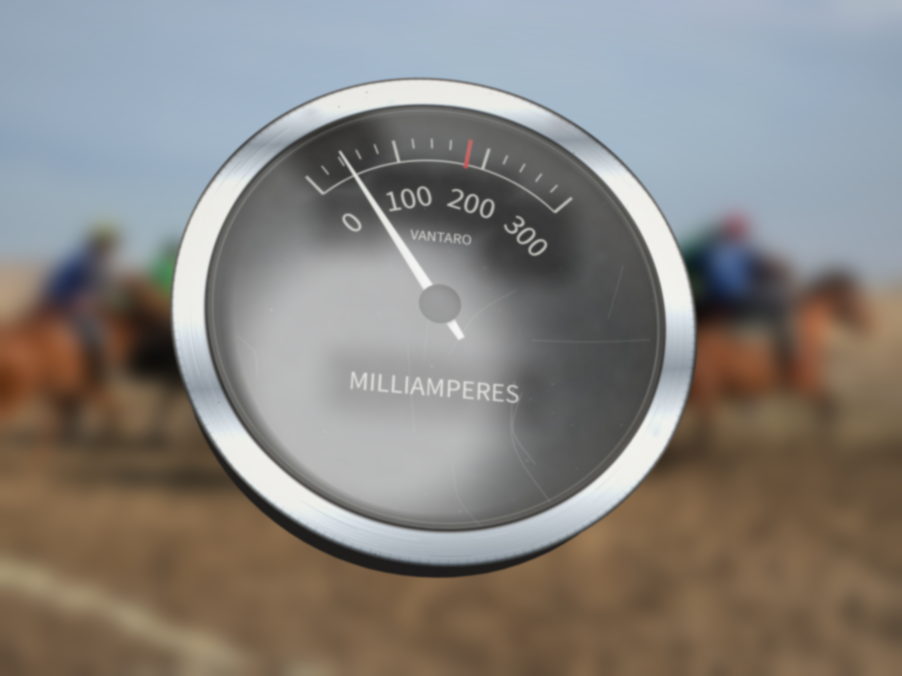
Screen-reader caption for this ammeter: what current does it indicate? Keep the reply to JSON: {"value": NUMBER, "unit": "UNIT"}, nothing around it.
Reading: {"value": 40, "unit": "mA"}
